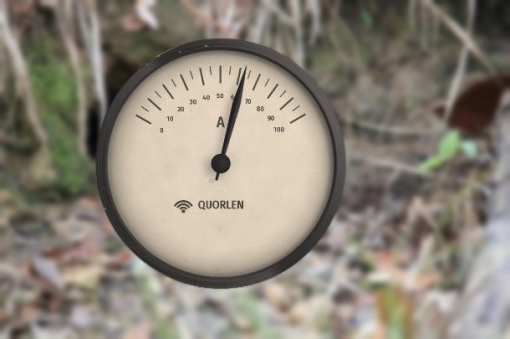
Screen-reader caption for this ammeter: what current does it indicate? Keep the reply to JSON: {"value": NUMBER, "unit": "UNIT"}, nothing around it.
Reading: {"value": 62.5, "unit": "A"}
